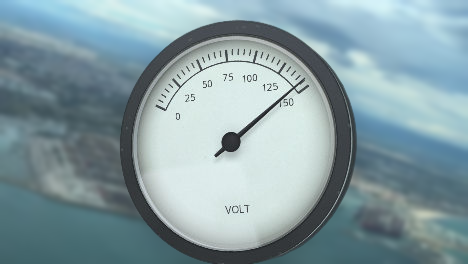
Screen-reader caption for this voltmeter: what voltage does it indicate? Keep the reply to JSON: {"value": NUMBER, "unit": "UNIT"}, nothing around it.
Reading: {"value": 145, "unit": "V"}
